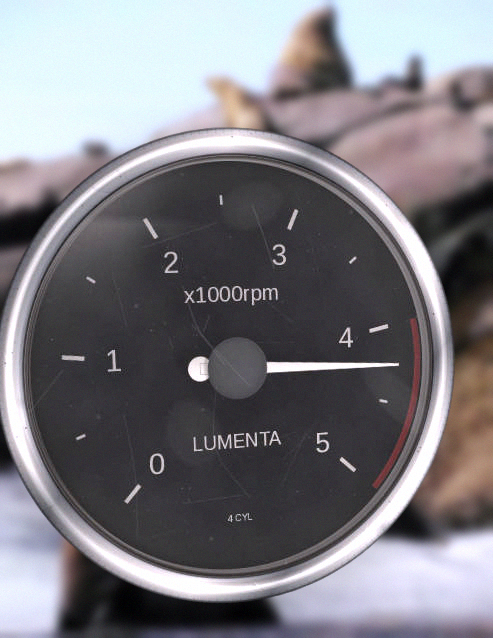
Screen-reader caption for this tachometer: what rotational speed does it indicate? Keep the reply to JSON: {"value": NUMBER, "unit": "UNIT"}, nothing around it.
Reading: {"value": 4250, "unit": "rpm"}
